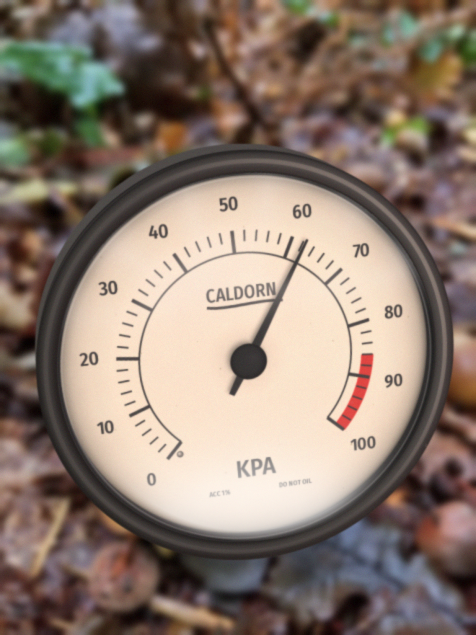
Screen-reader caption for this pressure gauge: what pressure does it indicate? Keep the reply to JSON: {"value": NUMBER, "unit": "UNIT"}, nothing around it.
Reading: {"value": 62, "unit": "kPa"}
